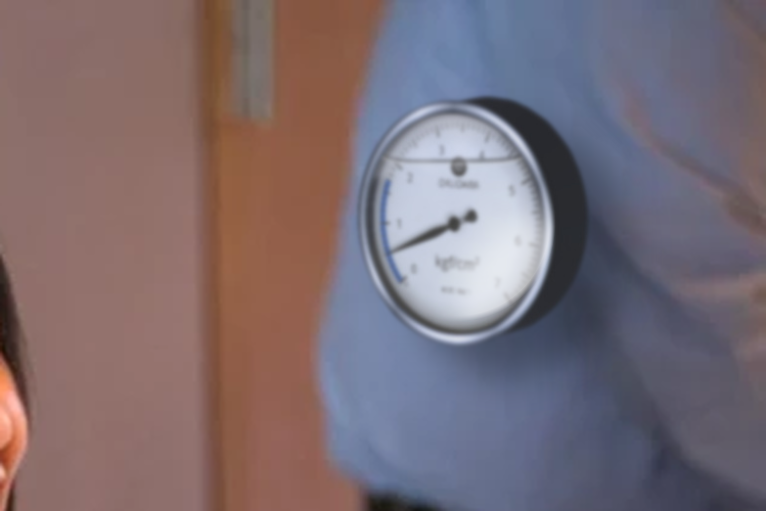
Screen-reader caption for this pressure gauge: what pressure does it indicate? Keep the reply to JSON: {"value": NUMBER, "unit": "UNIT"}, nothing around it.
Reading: {"value": 0.5, "unit": "kg/cm²"}
